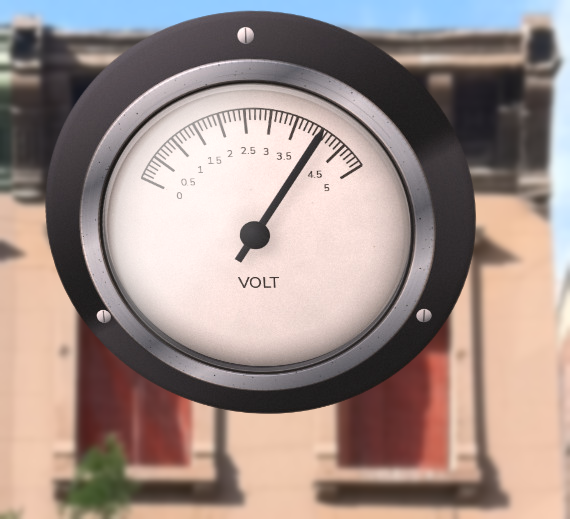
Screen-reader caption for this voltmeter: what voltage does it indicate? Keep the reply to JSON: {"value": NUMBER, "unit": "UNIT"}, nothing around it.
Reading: {"value": 4, "unit": "V"}
